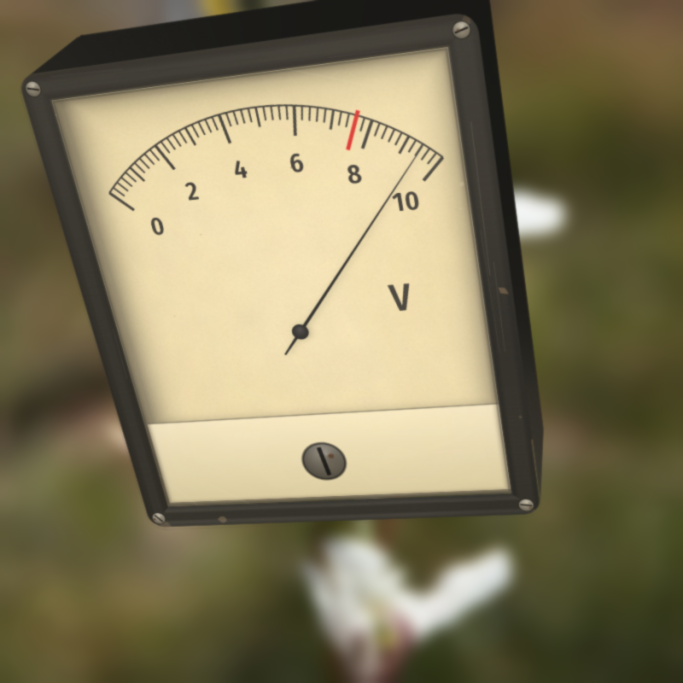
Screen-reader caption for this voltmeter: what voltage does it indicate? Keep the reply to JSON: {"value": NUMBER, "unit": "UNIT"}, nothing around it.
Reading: {"value": 9.4, "unit": "V"}
